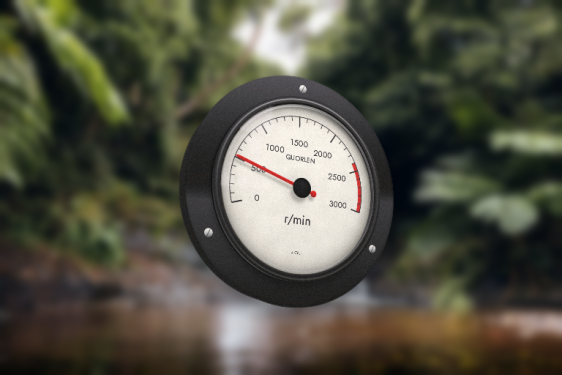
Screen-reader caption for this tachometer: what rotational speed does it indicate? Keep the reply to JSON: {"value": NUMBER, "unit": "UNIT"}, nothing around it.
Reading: {"value": 500, "unit": "rpm"}
